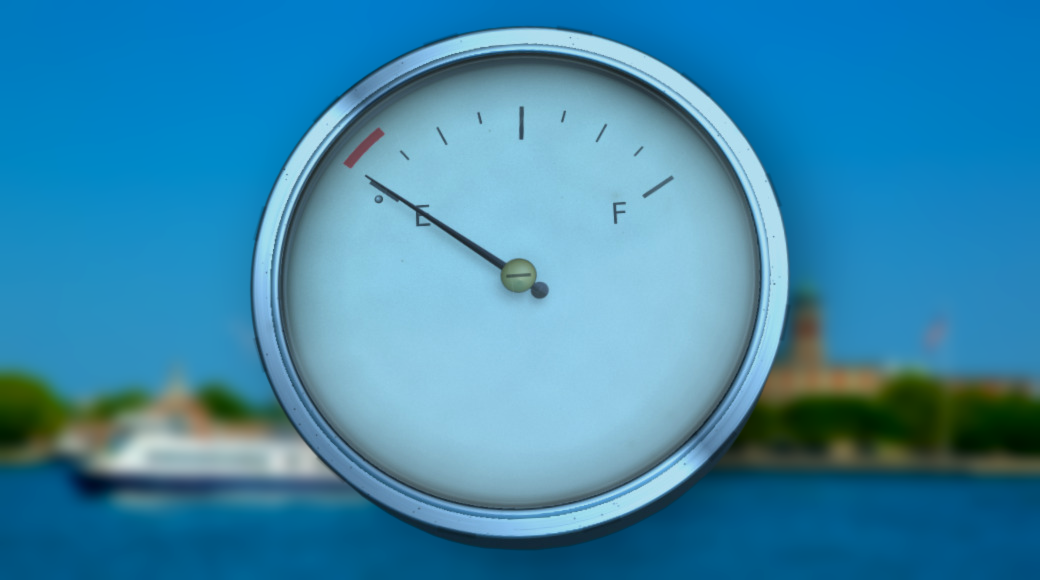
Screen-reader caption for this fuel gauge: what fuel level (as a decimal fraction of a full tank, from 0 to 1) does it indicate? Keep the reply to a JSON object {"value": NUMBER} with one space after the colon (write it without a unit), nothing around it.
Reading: {"value": 0}
